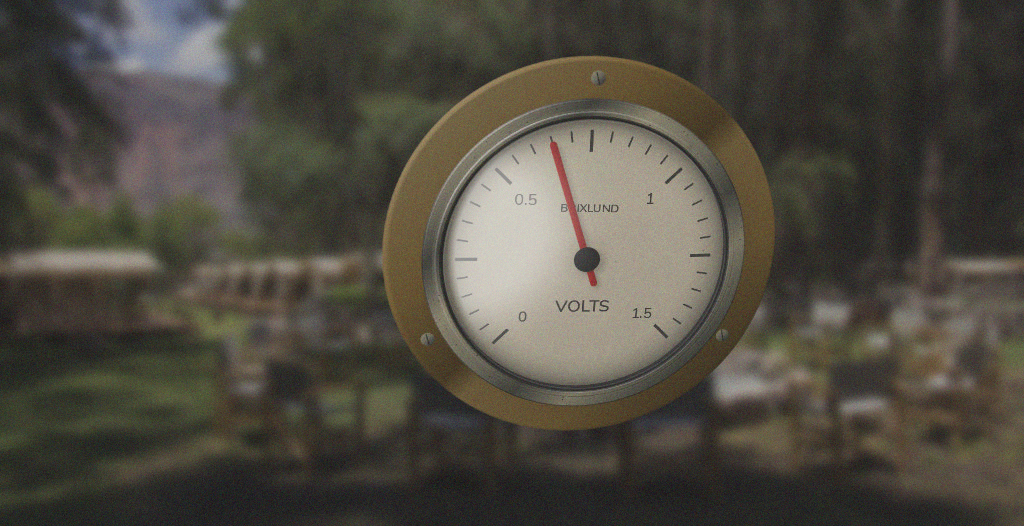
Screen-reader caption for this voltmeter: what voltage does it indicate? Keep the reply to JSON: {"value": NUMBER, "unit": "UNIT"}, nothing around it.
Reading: {"value": 0.65, "unit": "V"}
